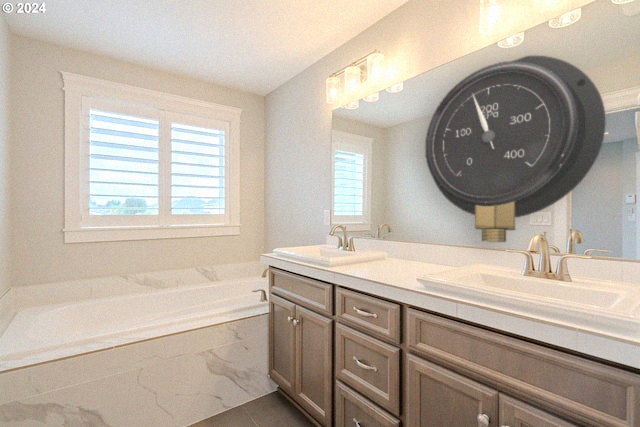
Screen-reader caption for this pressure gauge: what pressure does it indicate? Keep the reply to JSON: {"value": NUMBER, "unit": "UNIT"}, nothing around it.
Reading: {"value": 175, "unit": "kPa"}
